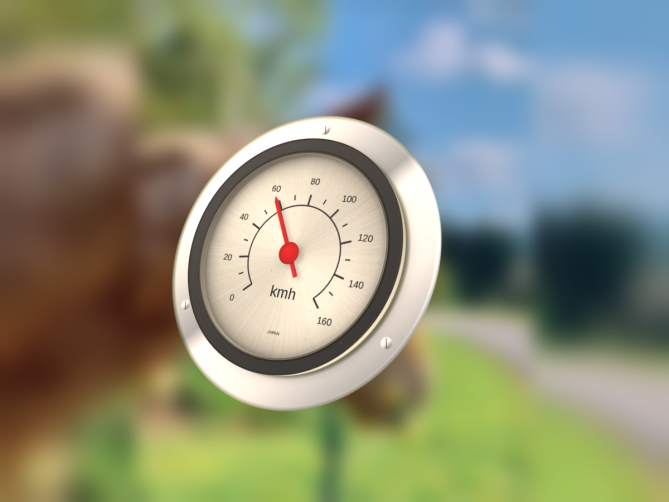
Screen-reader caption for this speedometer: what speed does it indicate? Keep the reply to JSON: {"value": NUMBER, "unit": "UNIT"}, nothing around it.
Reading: {"value": 60, "unit": "km/h"}
